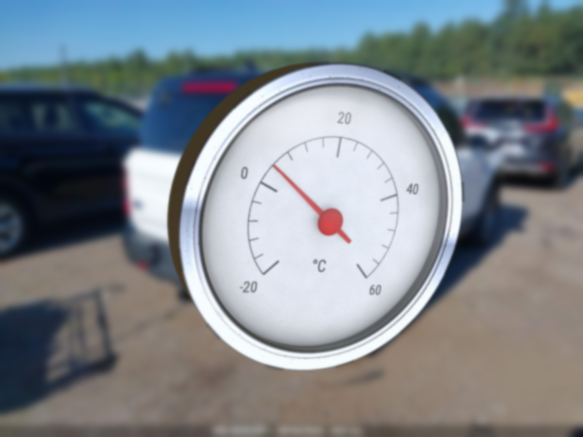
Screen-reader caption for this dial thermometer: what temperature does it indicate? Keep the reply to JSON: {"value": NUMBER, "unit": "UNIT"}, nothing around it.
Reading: {"value": 4, "unit": "°C"}
